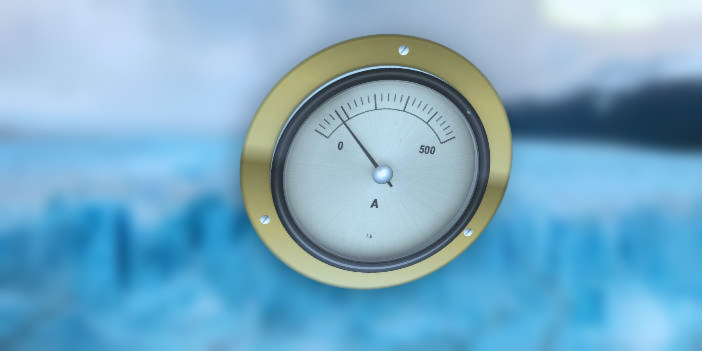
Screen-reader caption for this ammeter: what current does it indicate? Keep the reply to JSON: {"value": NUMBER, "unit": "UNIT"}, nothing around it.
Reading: {"value": 80, "unit": "A"}
